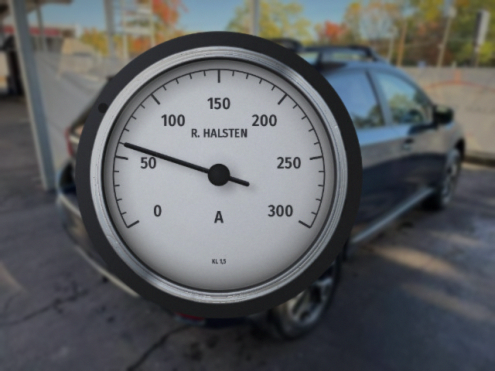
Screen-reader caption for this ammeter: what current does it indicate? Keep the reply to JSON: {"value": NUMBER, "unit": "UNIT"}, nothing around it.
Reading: {"value": 60, "unit": "A"}
